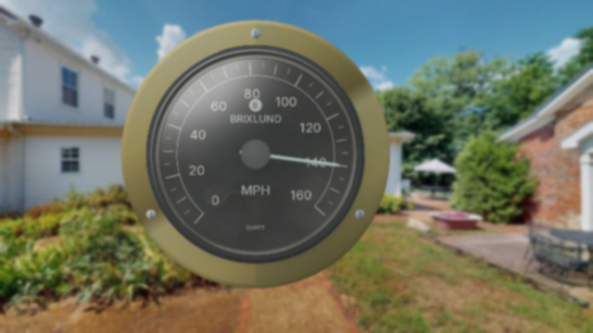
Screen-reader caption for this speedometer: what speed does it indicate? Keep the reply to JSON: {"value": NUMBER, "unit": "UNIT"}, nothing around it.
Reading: {"value": 140, "unit": "mph"}
